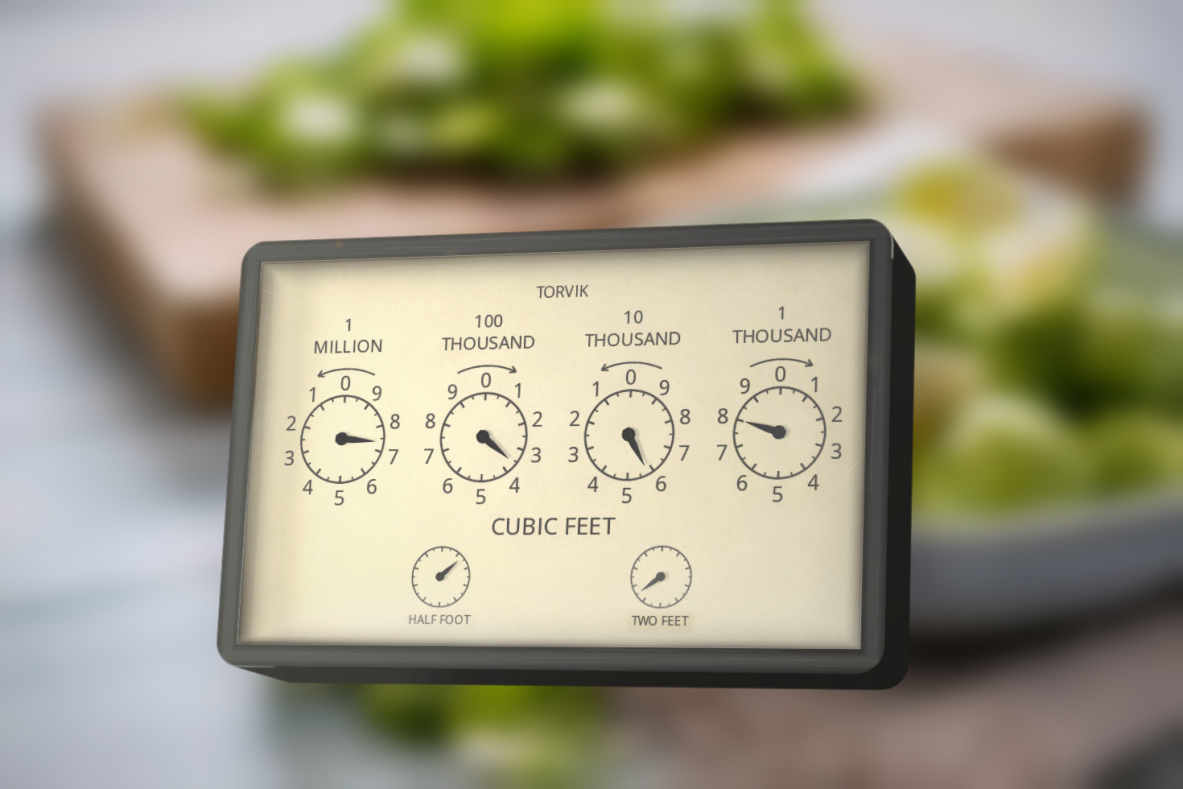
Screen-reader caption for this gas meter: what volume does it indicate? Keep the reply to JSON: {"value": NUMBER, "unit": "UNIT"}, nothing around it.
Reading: {"value": 735800, "unit": "ft³"}
